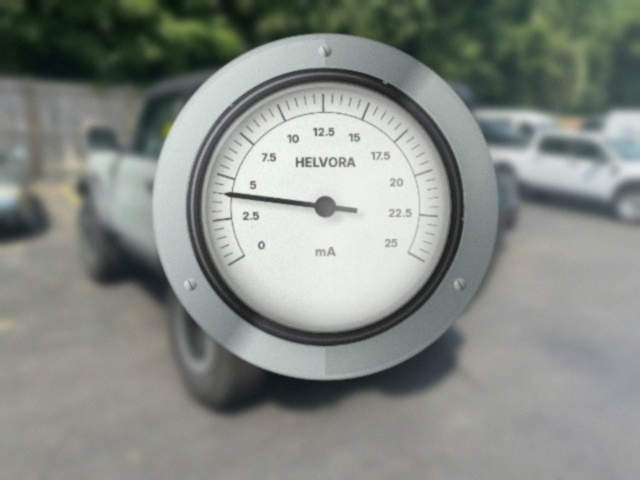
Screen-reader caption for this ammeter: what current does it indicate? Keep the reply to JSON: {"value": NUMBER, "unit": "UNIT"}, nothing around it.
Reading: {"value": 4, "unit": "mA"}
